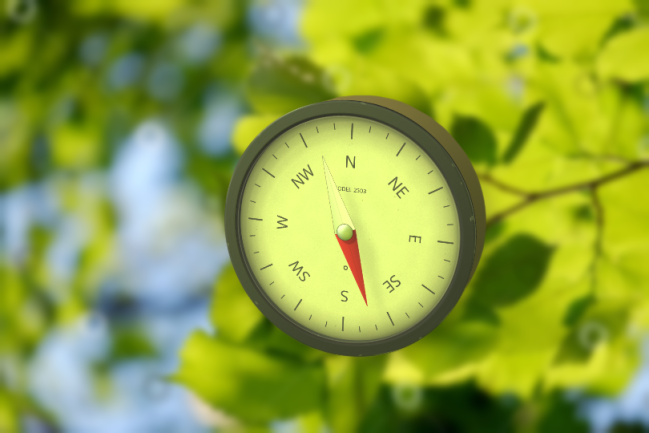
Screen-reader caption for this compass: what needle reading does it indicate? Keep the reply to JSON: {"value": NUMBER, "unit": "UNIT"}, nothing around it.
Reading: {"value": 160, "unit": "°"}
